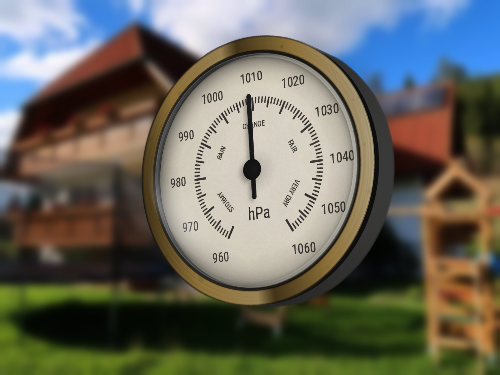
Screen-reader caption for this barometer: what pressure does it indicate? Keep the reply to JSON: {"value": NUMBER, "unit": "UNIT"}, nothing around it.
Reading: {"value": 1010, "unit": "hPa"}
